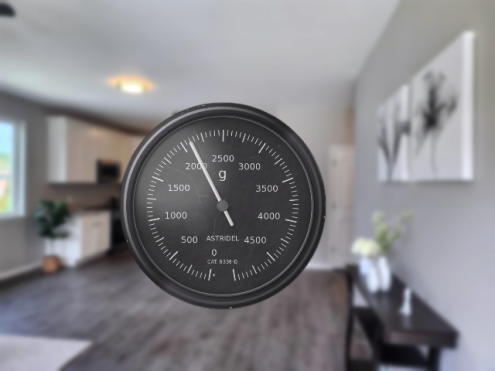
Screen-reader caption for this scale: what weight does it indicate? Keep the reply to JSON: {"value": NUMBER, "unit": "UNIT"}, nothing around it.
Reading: {"value": 2100, "unit": "g"}
